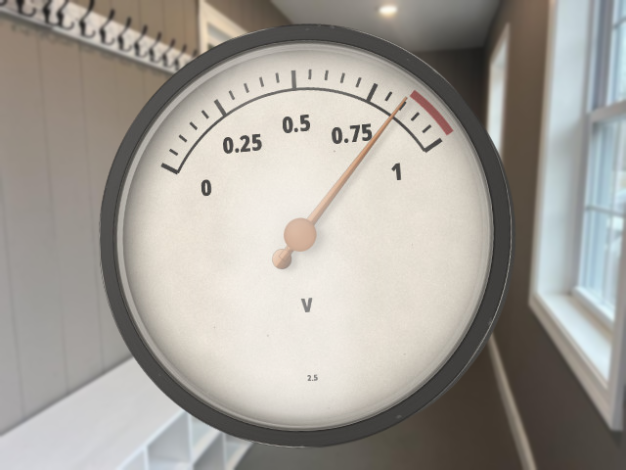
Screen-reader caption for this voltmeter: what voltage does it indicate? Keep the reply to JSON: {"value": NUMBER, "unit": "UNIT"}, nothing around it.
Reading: {"value": 0.85, "unit": "V"}
